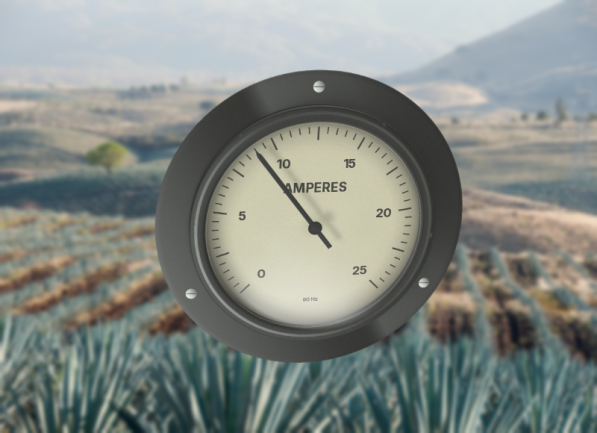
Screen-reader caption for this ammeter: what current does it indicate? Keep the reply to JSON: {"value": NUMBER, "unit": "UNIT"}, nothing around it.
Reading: {"value": 9, "unit": "A"}
